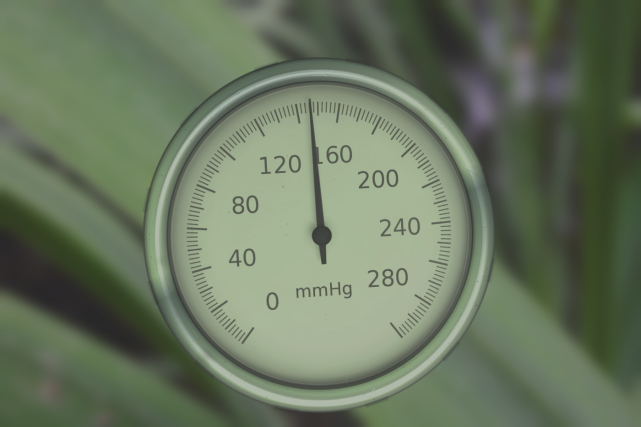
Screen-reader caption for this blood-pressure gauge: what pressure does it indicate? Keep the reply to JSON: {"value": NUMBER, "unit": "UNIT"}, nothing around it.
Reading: {"value": 146, "unit": "mmHg"}
